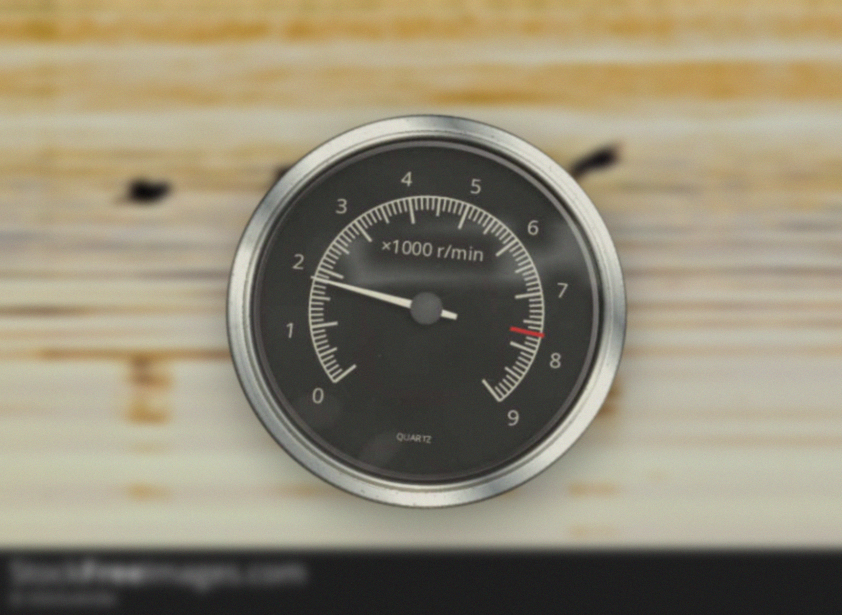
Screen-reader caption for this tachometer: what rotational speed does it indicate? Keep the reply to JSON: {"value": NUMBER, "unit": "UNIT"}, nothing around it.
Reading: {"value": 1800, "unit": "rpm"}
